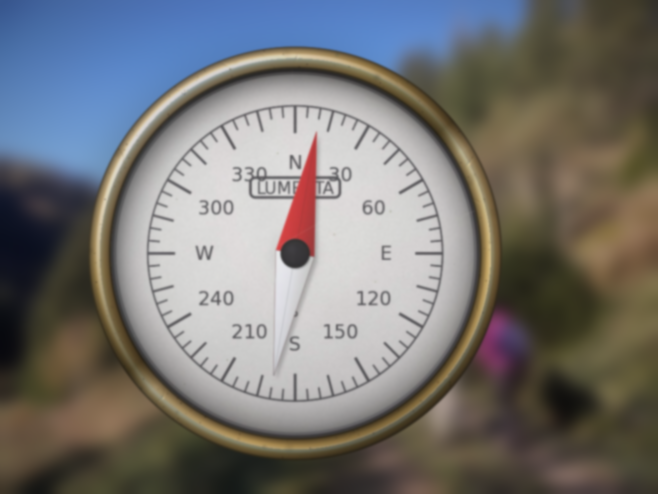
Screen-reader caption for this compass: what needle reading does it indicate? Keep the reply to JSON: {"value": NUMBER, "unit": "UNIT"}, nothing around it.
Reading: {"value": 10, "unit": "°"}
